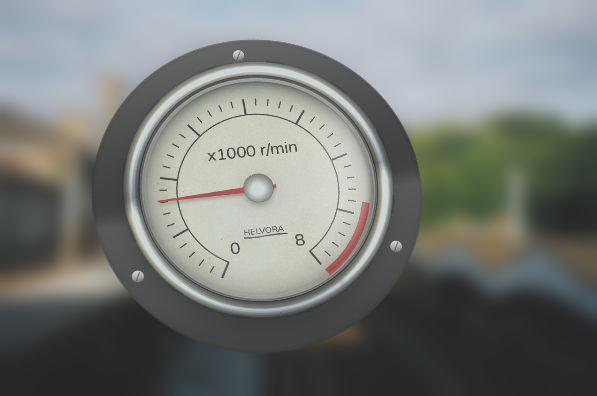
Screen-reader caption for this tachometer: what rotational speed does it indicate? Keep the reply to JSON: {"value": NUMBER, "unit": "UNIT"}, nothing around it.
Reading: {"value": 1600, "unit": "rpm"}
